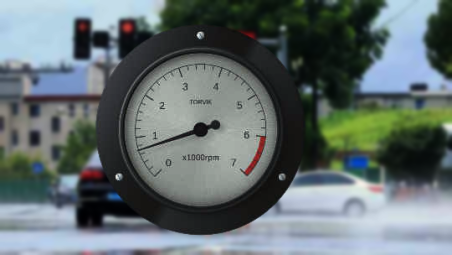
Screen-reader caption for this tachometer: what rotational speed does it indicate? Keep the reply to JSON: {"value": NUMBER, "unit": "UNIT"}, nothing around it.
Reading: {"value": 700, "unit": "rpm"}
